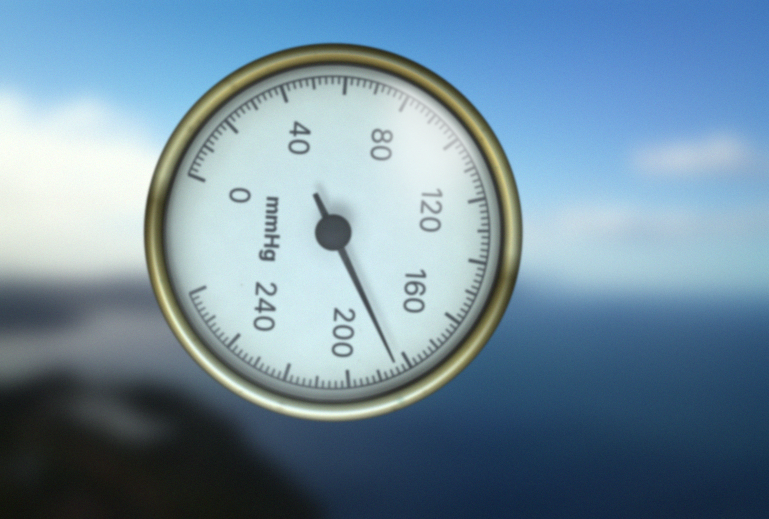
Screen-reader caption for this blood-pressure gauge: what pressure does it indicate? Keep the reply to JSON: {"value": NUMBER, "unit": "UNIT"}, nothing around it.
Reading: {"value": 184, "unit": "mmHg"}
